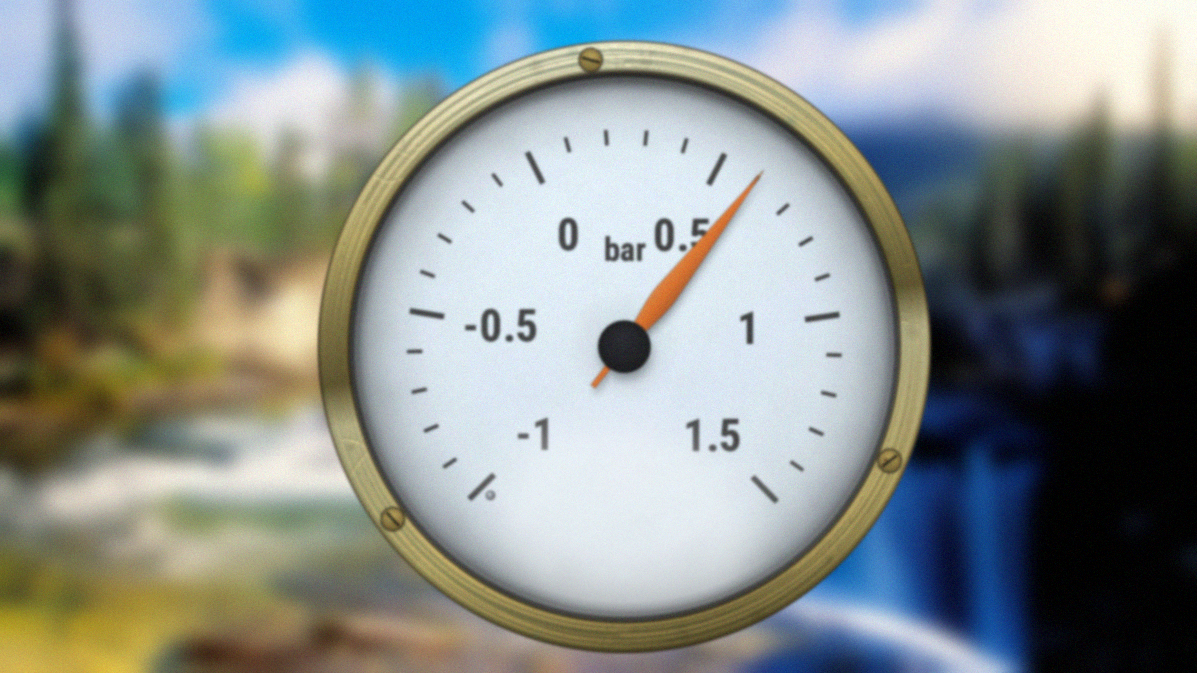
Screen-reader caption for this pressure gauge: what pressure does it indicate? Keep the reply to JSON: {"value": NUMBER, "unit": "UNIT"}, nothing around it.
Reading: {"value": 0.6, "unit": "bar"}
